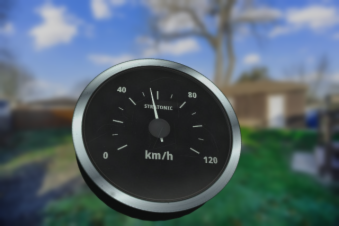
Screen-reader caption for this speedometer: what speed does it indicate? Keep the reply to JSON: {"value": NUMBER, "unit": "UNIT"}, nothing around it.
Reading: {"value": 55, "unit": "km/h"}
